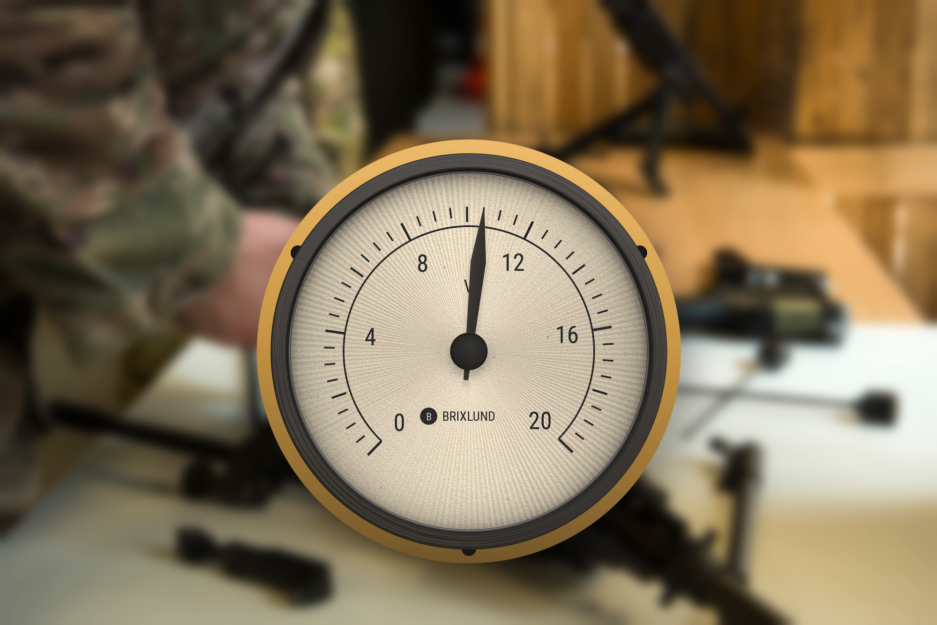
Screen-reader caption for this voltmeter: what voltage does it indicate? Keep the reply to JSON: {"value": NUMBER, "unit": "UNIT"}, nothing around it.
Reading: {"value": 10.5, "unit": "V"}
